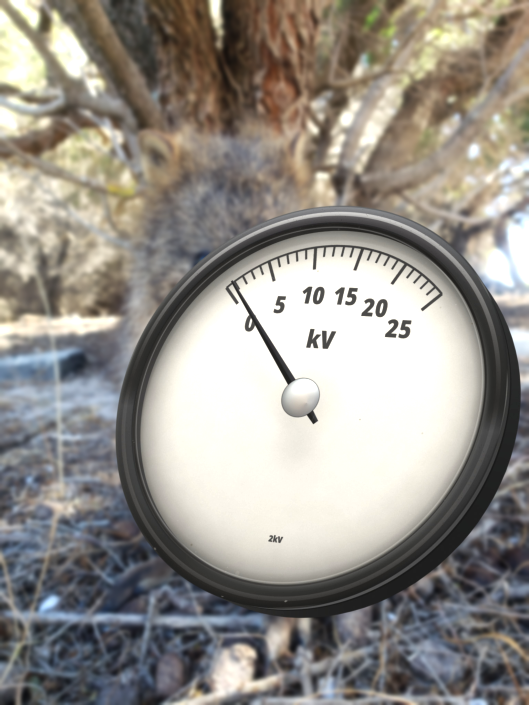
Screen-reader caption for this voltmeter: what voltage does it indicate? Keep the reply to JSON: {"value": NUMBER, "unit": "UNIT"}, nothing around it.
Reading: {"value": 1, "unit": "kV"}
